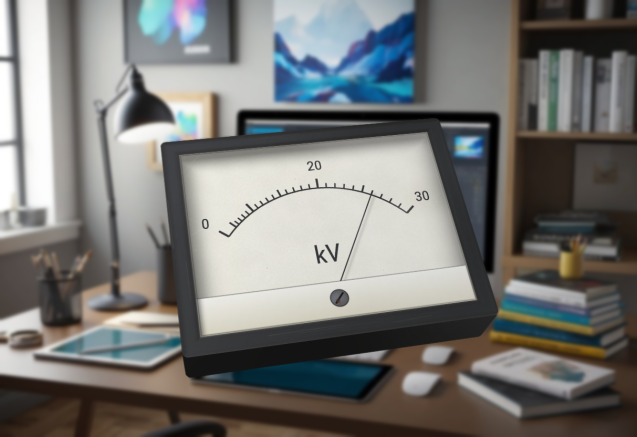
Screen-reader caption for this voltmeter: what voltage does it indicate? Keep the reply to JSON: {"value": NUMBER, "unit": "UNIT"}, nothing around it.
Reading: {"value": 26, "unit": "kV"}
